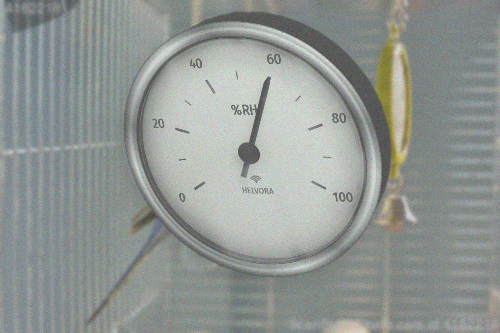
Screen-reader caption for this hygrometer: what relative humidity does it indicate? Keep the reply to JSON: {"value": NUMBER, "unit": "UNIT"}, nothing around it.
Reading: {"value": 60, "unit": "%"}
